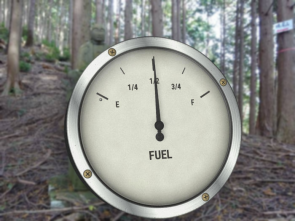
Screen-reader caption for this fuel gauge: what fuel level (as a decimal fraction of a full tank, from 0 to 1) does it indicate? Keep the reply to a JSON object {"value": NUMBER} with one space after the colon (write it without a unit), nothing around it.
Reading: {"value": 0.5}
